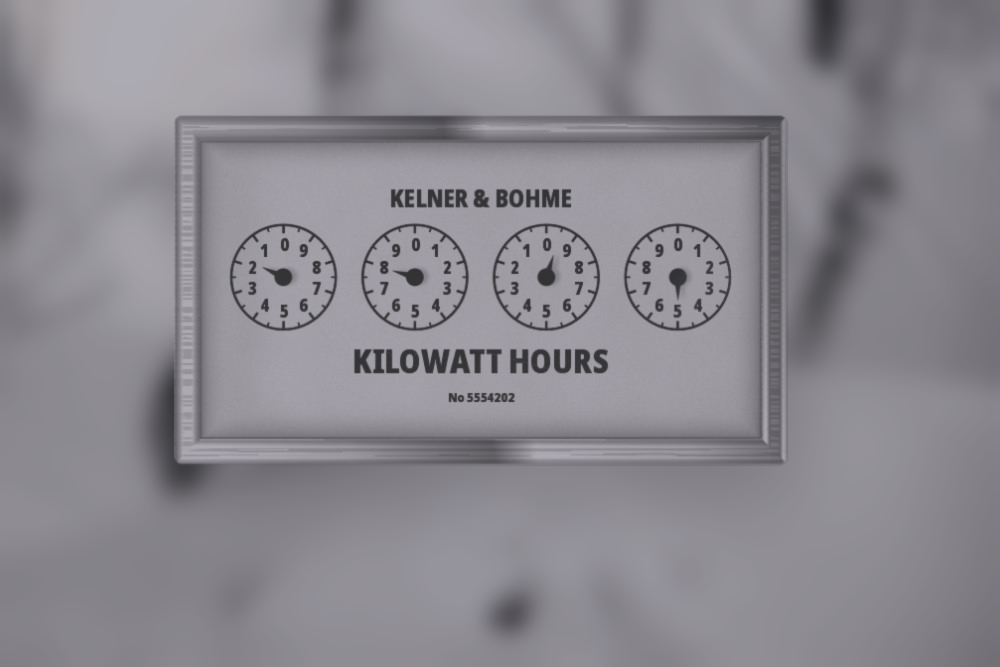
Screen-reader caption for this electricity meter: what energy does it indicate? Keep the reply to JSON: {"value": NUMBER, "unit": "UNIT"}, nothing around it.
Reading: {"value": 1795, "unit": "kWh"}
